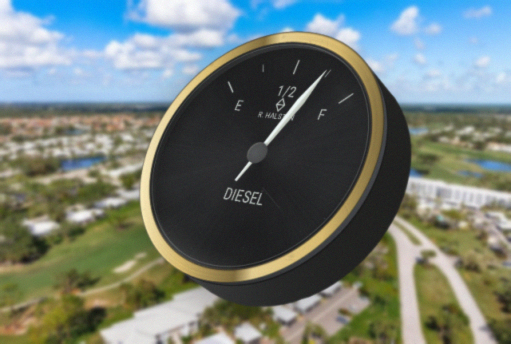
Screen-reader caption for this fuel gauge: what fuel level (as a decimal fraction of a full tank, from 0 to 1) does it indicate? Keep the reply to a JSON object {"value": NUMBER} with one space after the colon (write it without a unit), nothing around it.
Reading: {"value": 0.75}
